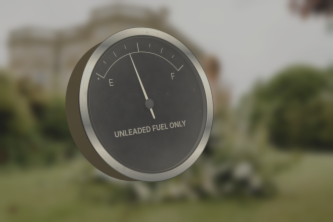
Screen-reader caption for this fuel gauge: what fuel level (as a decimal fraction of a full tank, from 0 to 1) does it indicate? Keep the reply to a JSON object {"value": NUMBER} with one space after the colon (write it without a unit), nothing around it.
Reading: {"value": 0.375}
